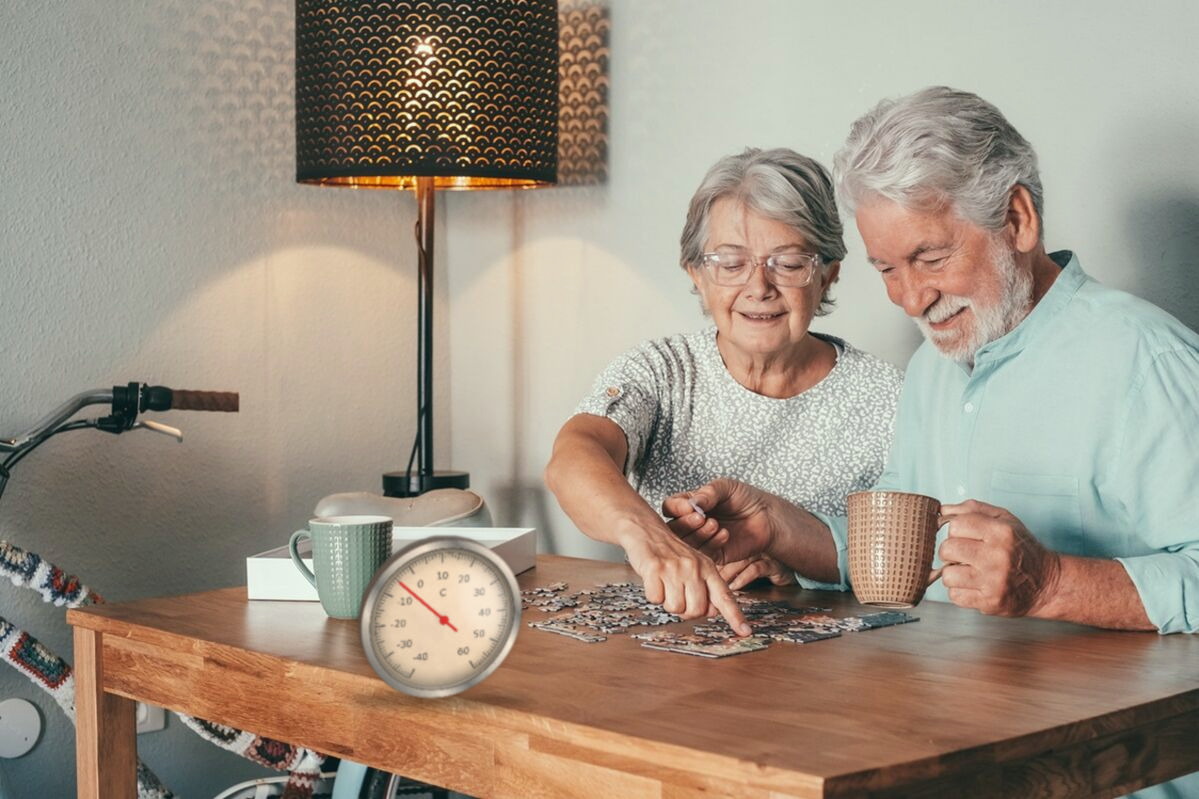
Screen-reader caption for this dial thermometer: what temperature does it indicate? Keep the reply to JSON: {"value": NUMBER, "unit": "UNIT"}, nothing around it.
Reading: {"value": -5, "unit": "°C"}
